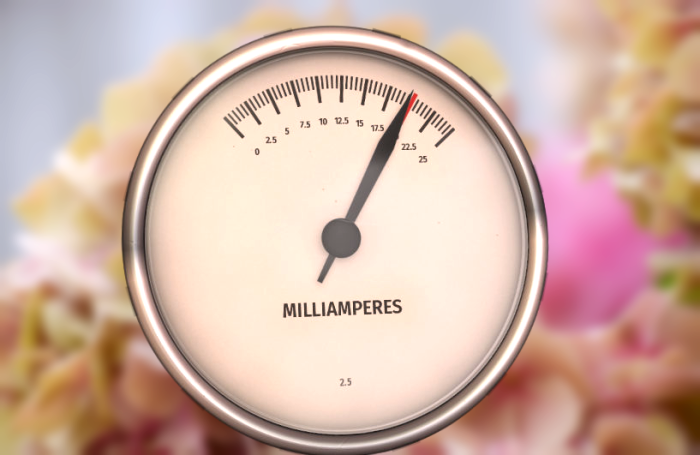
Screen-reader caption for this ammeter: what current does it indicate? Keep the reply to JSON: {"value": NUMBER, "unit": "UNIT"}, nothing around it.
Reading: {"value": 19.5, "unit": "mA"}
